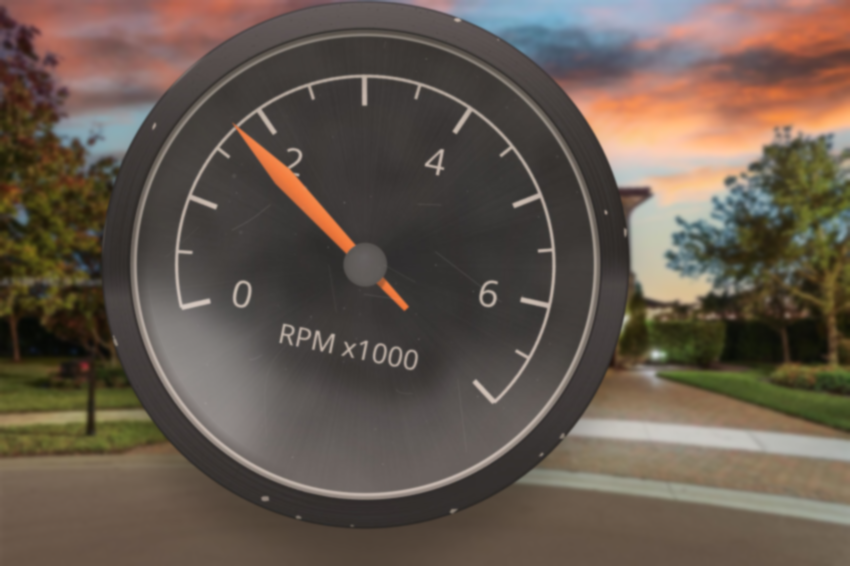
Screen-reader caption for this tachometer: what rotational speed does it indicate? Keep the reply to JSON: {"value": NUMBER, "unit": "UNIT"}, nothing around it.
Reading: {"value": 1750, "unit": "rpm"}
